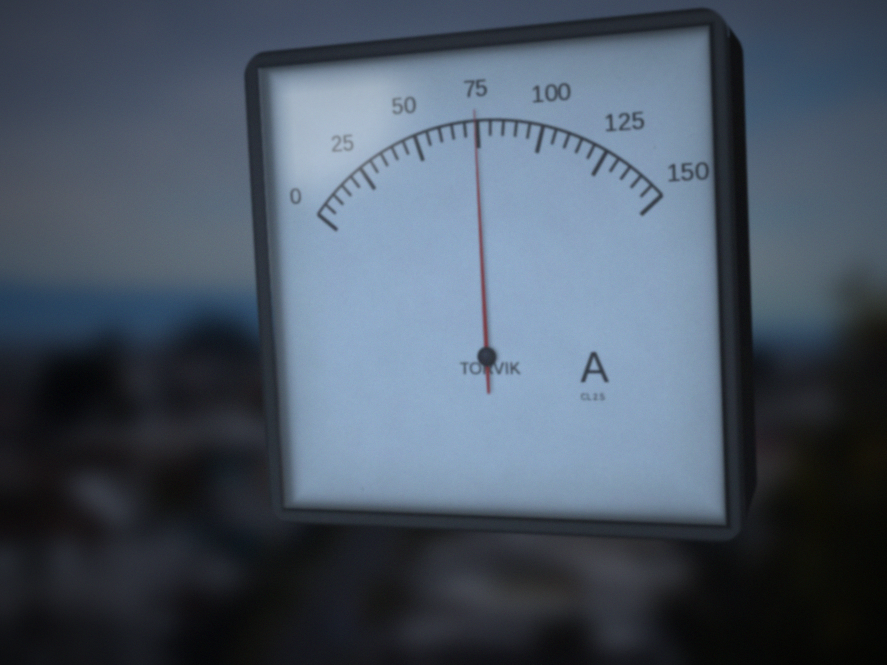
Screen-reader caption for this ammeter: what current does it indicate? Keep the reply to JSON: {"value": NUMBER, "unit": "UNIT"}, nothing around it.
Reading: {"value": 75, "unit": "A"}
